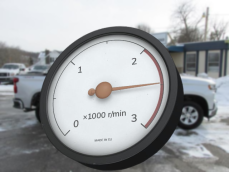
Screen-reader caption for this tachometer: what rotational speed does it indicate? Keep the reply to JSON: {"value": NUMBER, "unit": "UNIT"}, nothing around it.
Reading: {"value": 2500, "unit": "rpm"}
